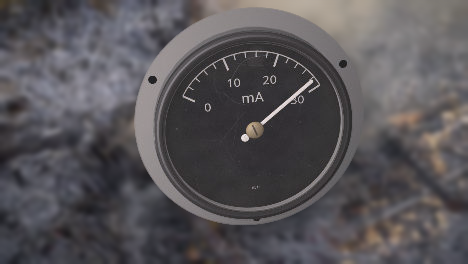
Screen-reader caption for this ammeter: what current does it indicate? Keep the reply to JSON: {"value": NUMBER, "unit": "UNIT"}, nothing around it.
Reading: {"value": 28, "unit": "mA"}
